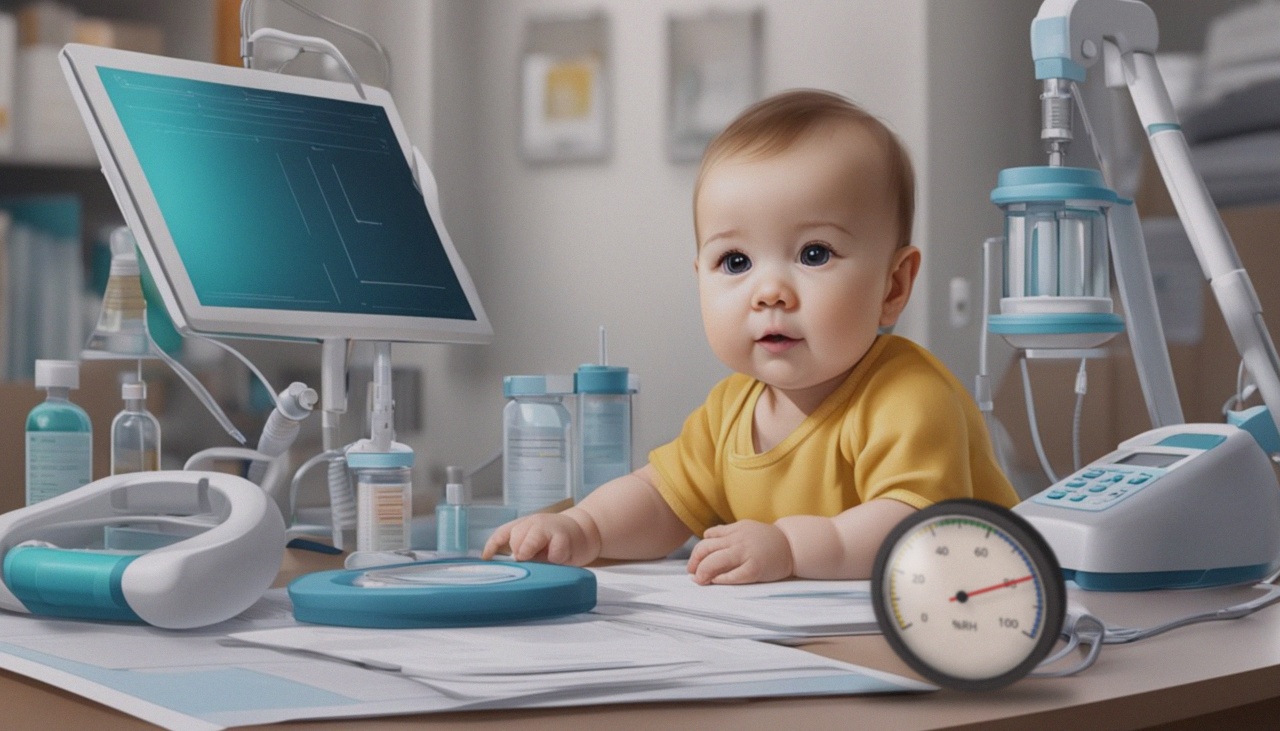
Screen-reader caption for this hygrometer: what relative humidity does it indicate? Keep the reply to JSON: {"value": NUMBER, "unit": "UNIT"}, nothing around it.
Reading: {"value": 80, "unit": "%"}
